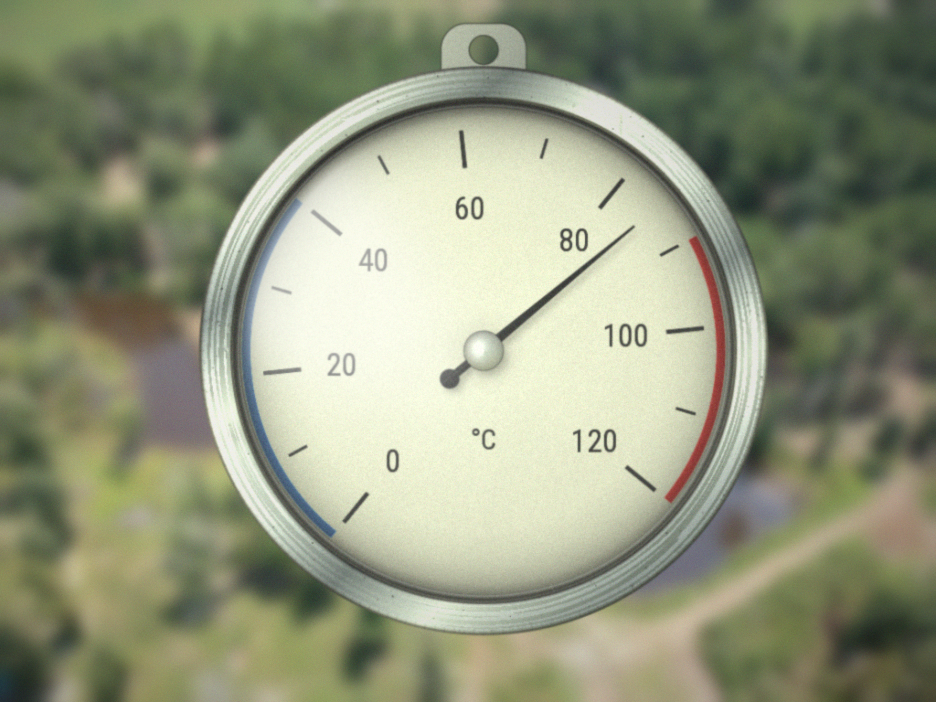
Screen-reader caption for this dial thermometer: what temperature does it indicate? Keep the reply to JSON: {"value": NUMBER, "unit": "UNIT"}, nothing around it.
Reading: {"value": 85, "unit": "°C"}
